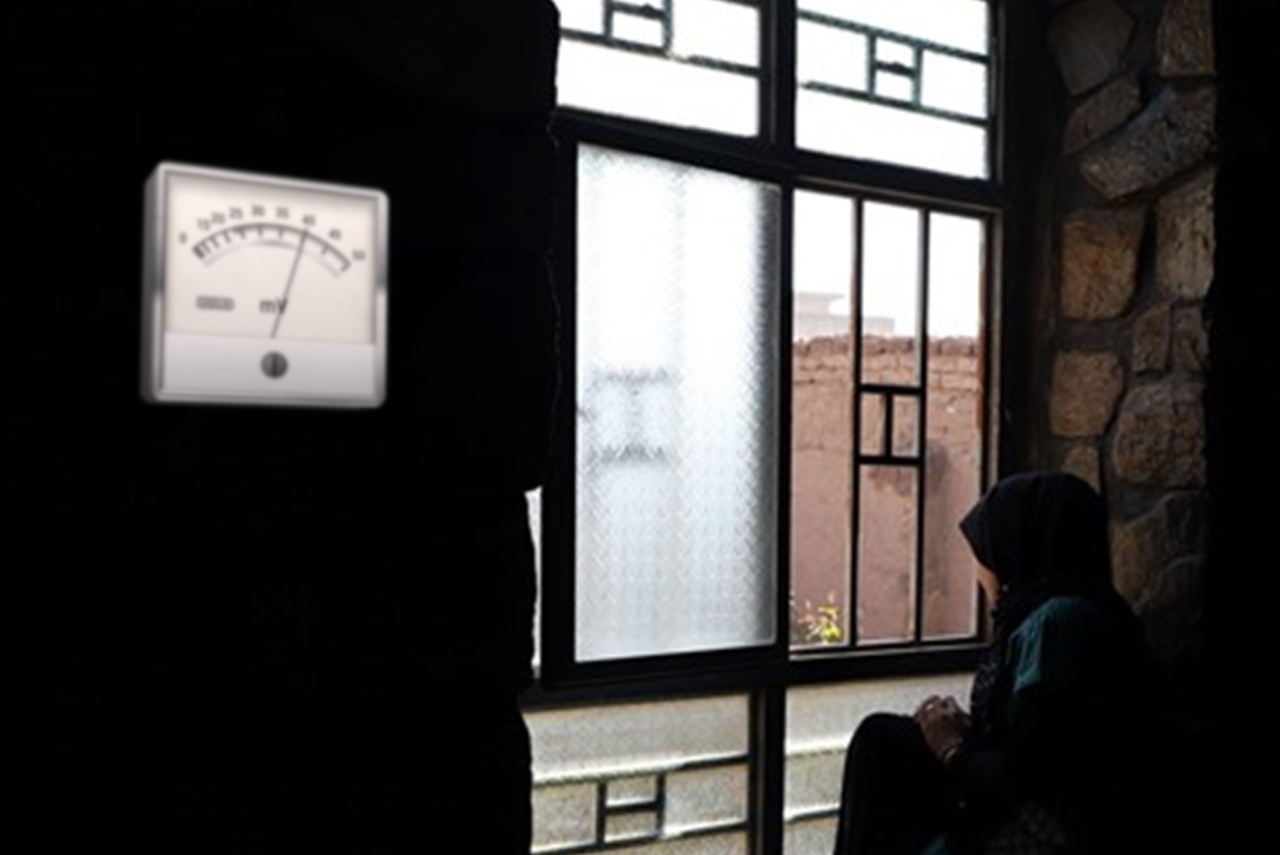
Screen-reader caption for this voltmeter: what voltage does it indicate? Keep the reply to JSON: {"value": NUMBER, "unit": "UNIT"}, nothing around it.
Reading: {"value": 40, "unit": "mV"}
